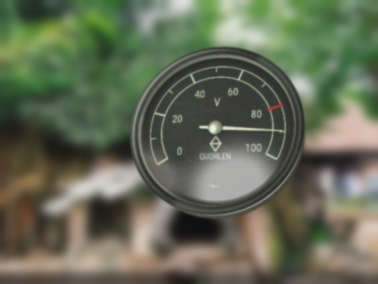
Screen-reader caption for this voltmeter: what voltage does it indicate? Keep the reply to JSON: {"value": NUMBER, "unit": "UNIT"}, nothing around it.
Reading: {"value": 90, "unit": "V"}
